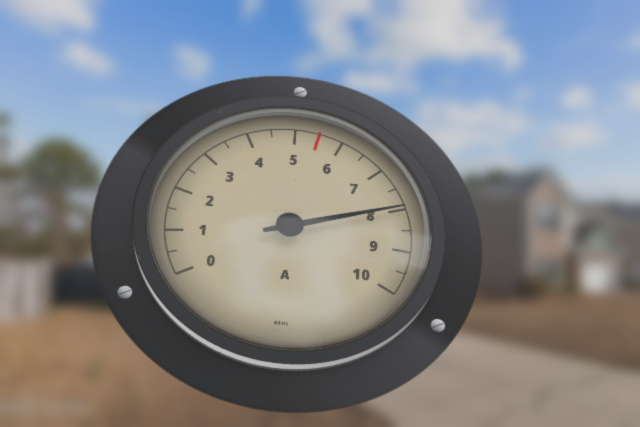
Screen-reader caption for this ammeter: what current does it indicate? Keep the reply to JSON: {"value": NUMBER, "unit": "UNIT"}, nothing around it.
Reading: {"value": 8, "unit": "A"}
